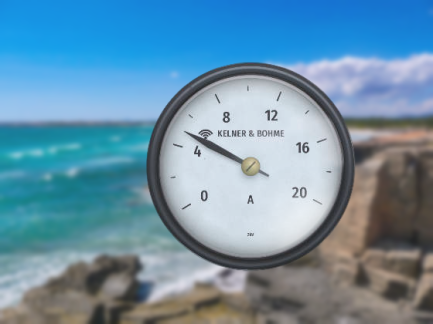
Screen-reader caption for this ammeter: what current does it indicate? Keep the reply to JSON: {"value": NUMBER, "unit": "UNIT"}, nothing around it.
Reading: {"value": 5, "unit": "A"}
